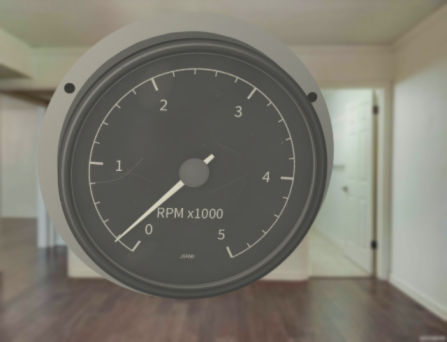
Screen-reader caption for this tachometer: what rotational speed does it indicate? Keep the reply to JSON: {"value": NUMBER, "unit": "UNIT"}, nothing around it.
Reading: {"value": 200, "unit": "rpm"}
